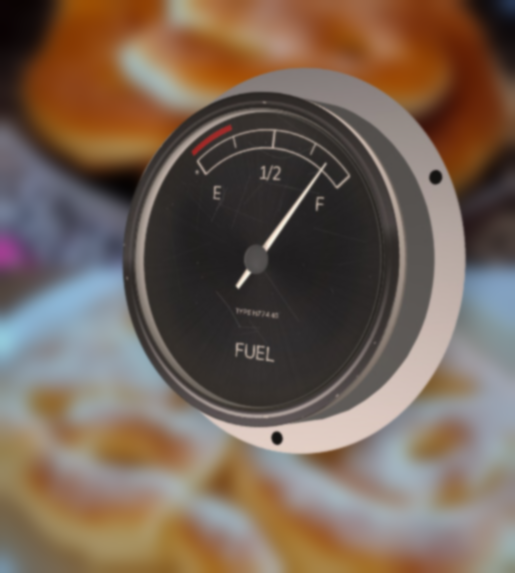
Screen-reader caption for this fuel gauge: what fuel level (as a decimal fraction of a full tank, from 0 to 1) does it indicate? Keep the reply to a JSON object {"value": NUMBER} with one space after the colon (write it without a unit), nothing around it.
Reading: {"value": 0.875}
